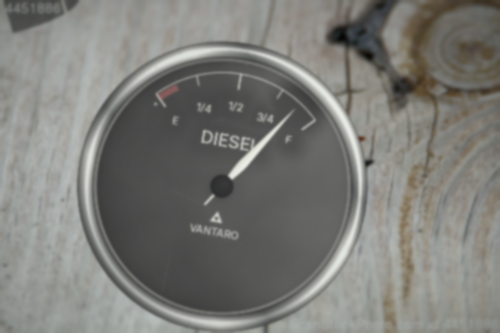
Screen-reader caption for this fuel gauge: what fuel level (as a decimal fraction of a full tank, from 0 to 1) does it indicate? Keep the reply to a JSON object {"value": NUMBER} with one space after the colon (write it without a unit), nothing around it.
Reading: {"value": 0.875}
